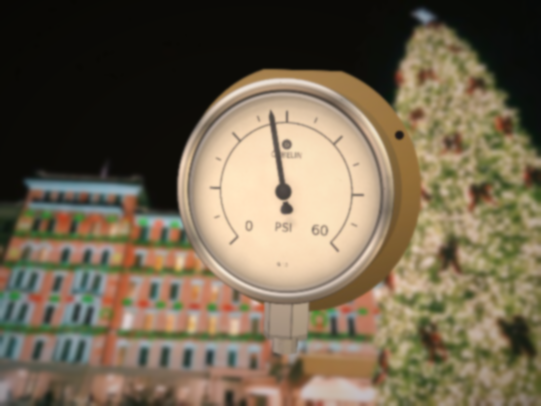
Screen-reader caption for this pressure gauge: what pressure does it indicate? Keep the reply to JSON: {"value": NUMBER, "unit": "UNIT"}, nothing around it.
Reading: {"value": 27.5, "unit": "psi"}
